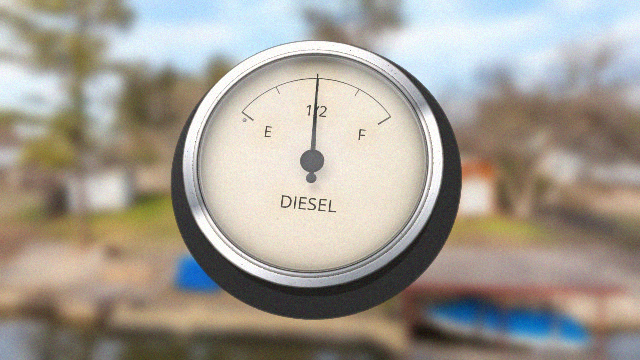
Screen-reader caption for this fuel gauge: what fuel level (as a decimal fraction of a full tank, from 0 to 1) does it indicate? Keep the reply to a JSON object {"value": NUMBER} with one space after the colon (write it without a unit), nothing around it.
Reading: {"value": 0.5}
